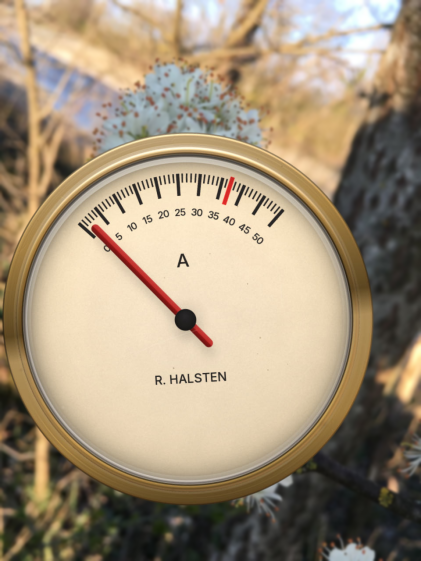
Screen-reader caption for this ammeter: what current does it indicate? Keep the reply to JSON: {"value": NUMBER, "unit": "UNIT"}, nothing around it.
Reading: {"value": 2, "unit": "A"}
